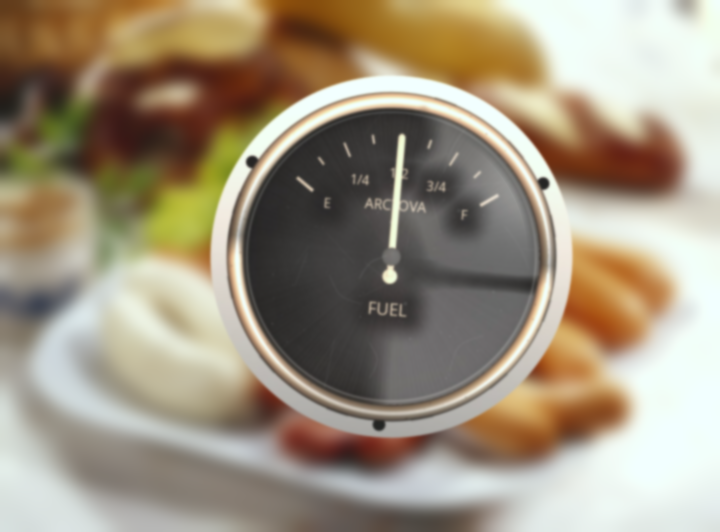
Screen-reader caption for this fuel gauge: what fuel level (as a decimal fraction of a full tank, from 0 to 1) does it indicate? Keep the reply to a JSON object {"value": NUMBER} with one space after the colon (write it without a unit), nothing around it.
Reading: {"value": 0.5}
